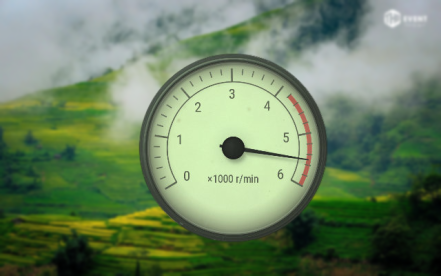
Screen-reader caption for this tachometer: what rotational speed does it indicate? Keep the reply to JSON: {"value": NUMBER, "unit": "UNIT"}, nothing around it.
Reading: {"value": 5500, "unit": "rpm"}
